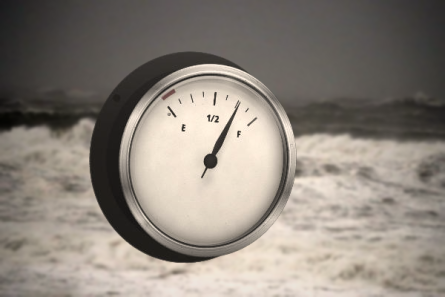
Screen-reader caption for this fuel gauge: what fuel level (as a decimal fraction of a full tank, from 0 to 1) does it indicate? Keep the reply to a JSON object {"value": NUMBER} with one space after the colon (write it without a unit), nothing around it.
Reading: {"value": 0.75}
